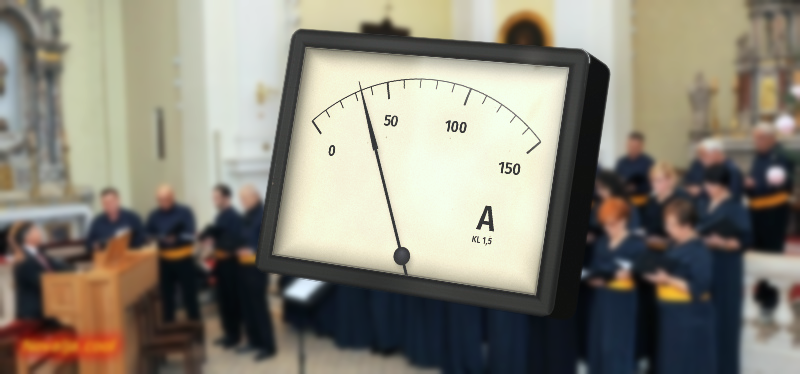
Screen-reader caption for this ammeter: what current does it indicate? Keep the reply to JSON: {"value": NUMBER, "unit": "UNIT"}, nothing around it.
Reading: {"value": 35, "unit": "A"}
